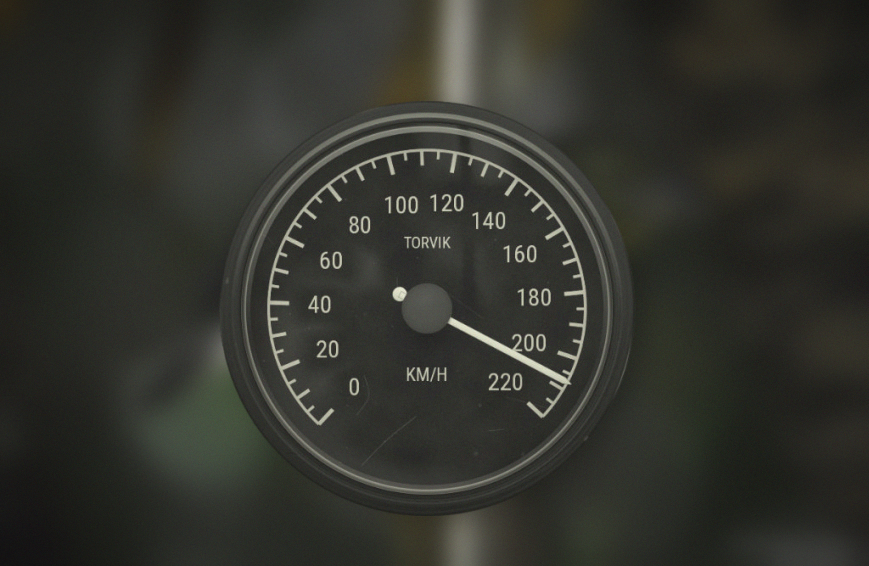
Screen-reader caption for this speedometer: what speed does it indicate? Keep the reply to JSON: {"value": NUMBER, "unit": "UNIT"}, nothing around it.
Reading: {"value": 207.5, "unit": "km/h"}
